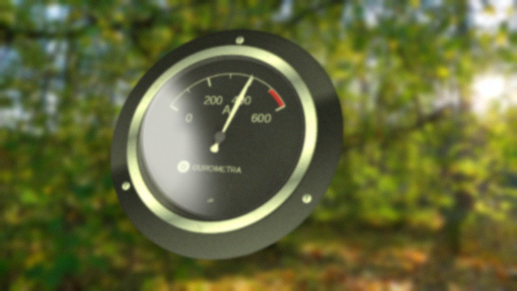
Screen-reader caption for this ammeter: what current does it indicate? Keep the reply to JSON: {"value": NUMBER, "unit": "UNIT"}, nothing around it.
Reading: {"value": 400, "unit": "A"}
